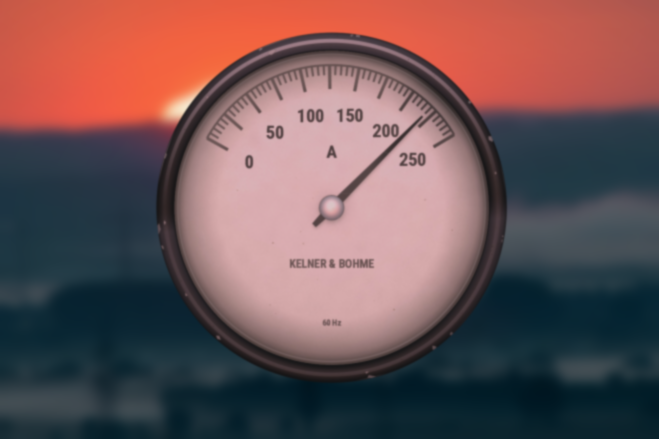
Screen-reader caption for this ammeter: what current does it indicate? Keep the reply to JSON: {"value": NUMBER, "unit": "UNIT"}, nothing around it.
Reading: {"value": 220, "unit": "A"}
